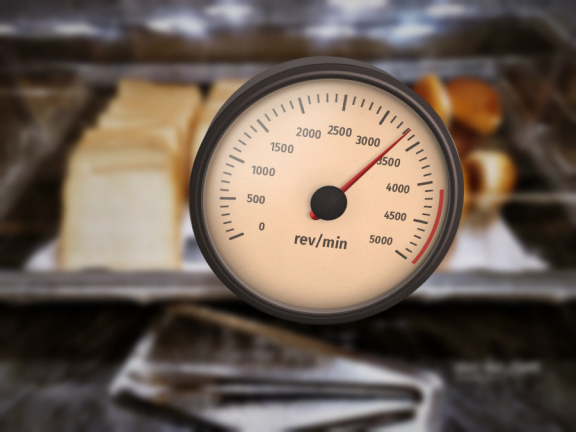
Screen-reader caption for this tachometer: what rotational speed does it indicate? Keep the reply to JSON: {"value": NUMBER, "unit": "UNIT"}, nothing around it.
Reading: {"value": 3300, "unit": "rpm"}
